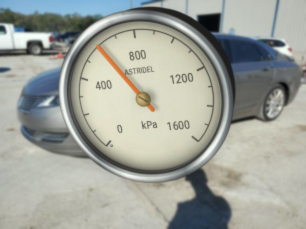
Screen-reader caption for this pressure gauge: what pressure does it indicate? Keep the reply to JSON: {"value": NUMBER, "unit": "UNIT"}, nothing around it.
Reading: {"value": 600, "unit": "kPa"}
